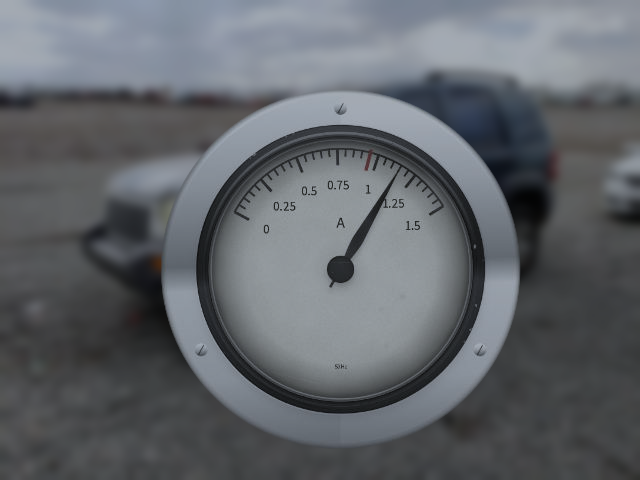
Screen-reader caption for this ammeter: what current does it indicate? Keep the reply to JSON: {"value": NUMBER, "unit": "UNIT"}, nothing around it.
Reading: {"value": 1.15, "unit": "A"}
